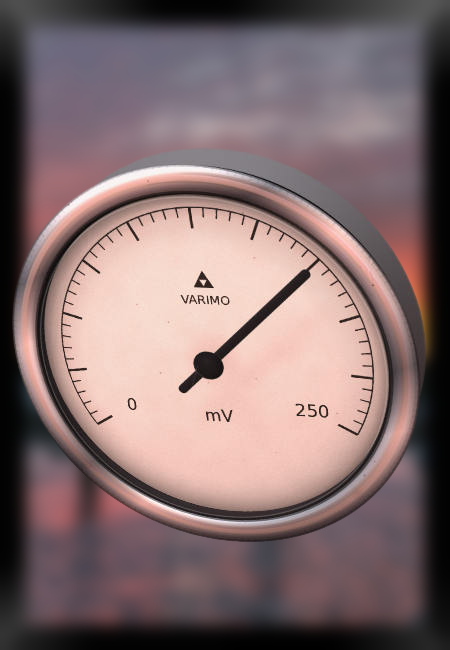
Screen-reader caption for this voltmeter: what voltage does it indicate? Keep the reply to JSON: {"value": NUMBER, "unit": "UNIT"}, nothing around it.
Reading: {"value": 175, "unit": "mV"}
